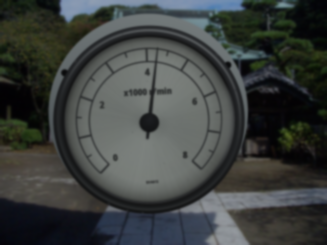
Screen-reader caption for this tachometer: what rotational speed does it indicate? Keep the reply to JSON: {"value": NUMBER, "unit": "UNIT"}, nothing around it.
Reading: {"value": 4250, "unit": "rpm"}
